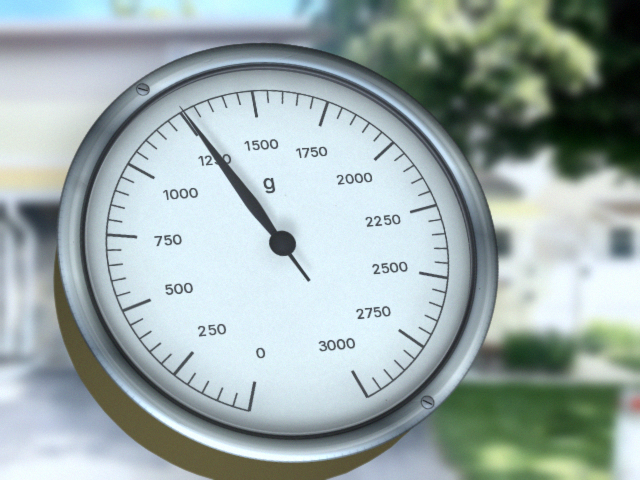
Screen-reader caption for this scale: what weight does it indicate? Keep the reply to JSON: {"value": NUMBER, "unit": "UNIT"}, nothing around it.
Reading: {"value": 1250, "unit": "g"}
